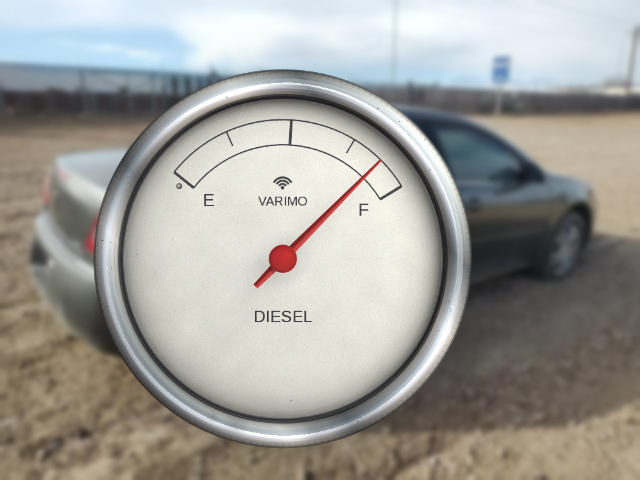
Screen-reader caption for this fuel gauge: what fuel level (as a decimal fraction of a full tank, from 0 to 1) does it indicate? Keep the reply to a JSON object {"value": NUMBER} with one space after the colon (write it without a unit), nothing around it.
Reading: {"value": 0.875}
